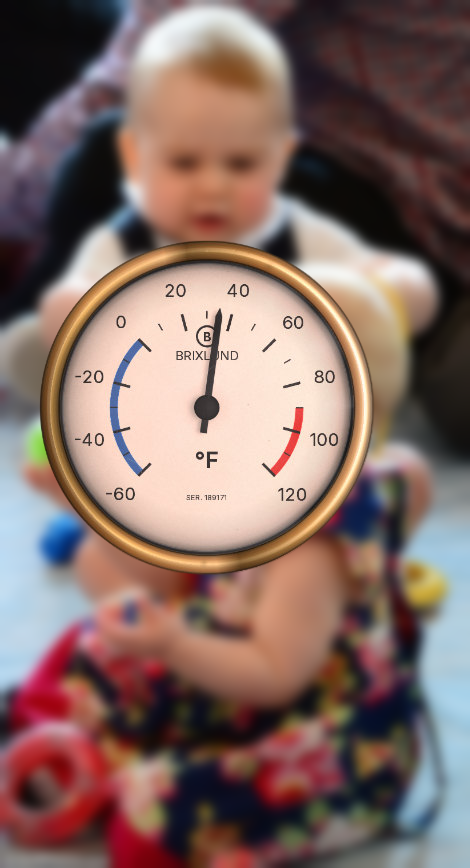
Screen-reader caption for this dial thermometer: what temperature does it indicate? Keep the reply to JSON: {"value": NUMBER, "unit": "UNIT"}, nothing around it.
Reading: {"value": 35, "unit": "°F"}
